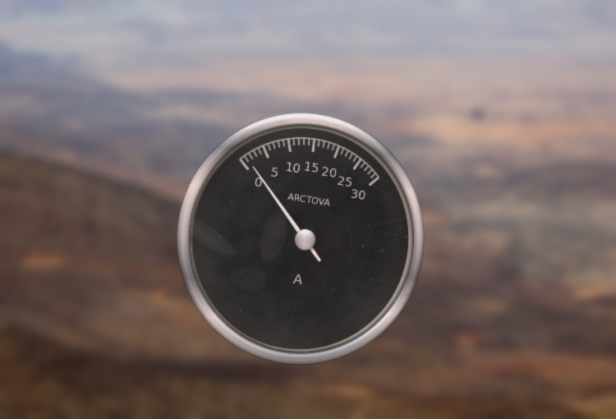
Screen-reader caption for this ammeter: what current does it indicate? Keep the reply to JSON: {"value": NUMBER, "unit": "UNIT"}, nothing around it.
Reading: {"value": 1, "unit": "A"}
